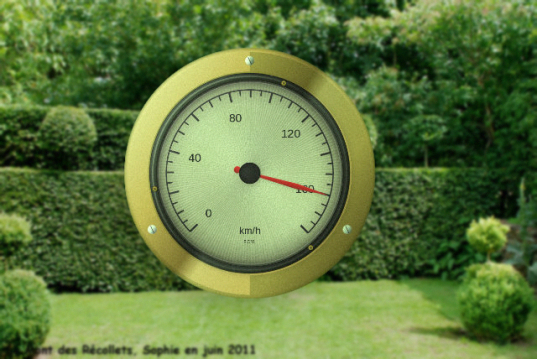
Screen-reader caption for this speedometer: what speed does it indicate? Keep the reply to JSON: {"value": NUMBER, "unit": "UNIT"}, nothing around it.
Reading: {"value": 160, "unit": "km/h"}
